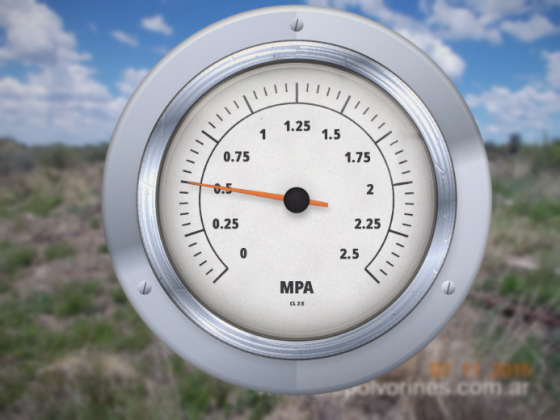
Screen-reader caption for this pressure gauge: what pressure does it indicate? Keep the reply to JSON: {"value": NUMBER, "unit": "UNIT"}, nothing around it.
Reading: {"value": 0.5, "unit": "MPa"}
